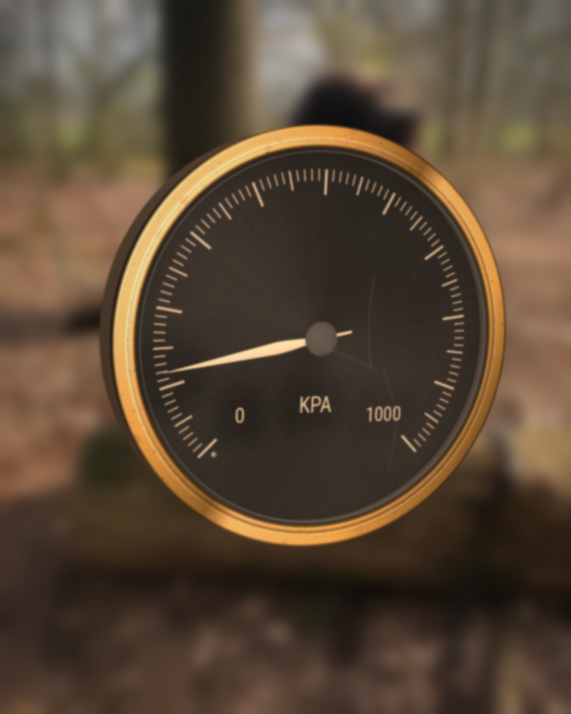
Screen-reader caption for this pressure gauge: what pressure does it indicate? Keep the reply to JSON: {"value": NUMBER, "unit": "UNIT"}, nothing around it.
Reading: {"value": 120, "unit": "kPa"}
